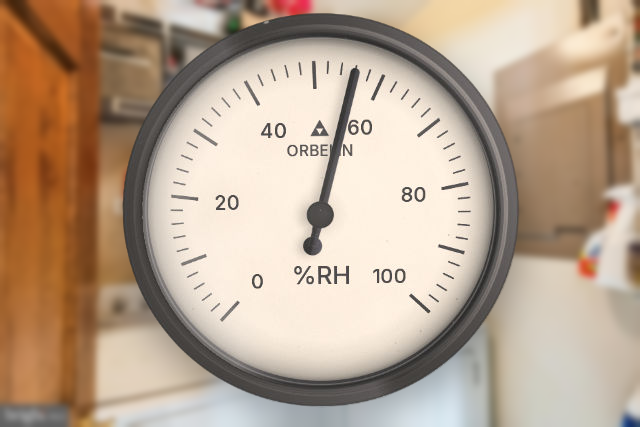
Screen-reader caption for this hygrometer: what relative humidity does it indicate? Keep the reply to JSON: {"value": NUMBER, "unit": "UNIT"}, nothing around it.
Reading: {"value": 56, "unit": "%"}
